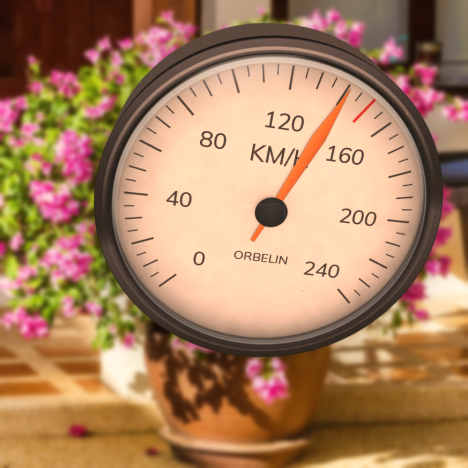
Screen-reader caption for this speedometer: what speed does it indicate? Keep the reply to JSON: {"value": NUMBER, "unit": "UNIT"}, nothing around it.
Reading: {"value": 140, "unit": "km/h"}
